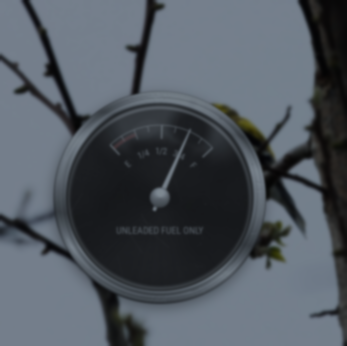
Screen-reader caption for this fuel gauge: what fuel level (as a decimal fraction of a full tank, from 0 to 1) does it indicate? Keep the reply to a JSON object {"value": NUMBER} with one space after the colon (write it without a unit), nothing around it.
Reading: {"value": 0.75}
